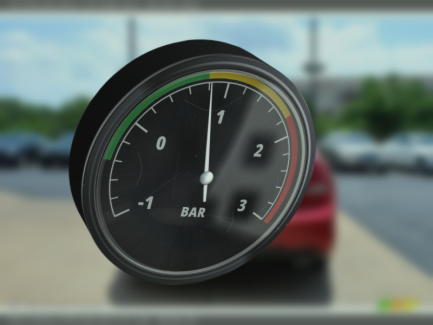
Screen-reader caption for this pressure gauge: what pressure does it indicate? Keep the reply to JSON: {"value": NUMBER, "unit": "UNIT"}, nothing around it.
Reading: {"value": 0.8, "unit": "bar"}
